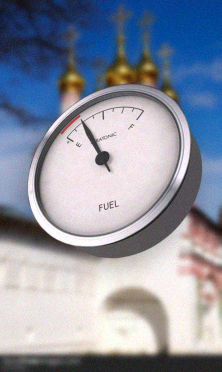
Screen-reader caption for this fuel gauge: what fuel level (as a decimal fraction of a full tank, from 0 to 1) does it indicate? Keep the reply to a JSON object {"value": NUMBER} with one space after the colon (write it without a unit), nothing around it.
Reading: {"value": 0.25}
